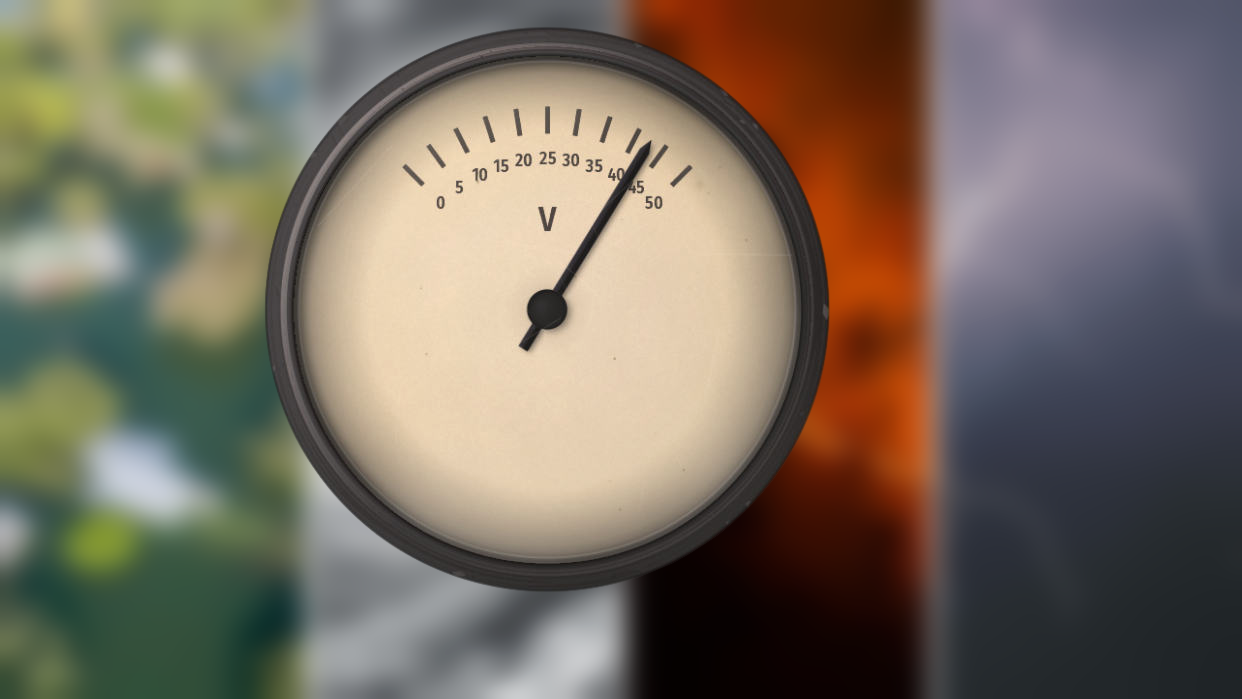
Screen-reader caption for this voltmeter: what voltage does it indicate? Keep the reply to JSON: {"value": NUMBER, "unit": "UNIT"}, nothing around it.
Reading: {"value": 42.5, "unit": "V"}
